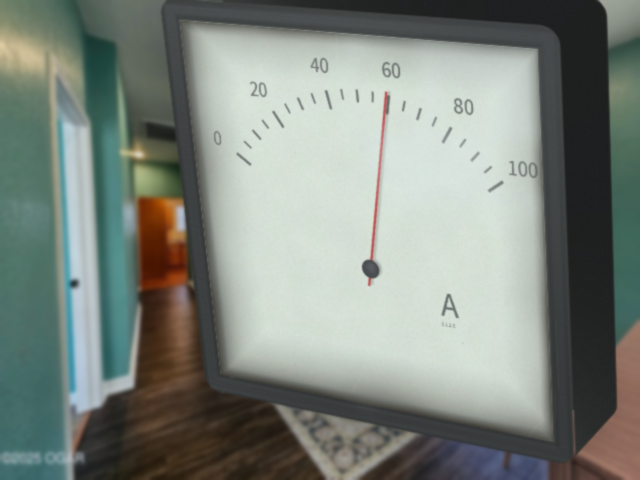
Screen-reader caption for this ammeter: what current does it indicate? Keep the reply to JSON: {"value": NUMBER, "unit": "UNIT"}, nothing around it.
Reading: {"value": 60, "unit": "A"}
